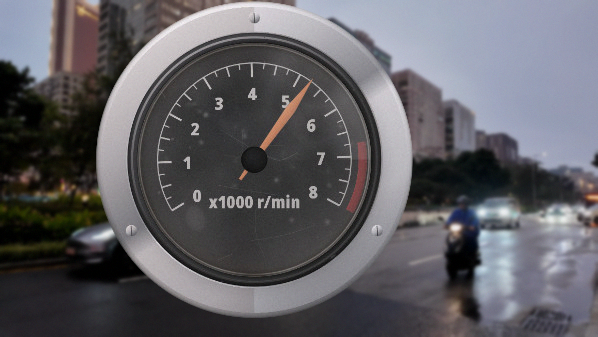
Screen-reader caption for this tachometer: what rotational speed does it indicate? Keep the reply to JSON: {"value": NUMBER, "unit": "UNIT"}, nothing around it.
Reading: {"value": 5250, "unit": "rpm"}
